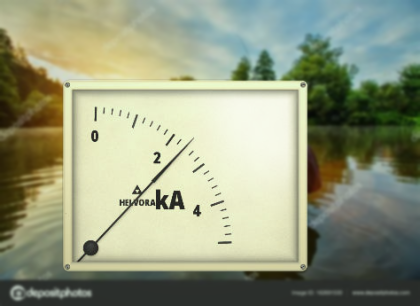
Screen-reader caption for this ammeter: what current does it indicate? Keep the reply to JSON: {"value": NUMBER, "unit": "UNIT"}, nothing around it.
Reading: {"value": 2.4, "unit": "kA"}
